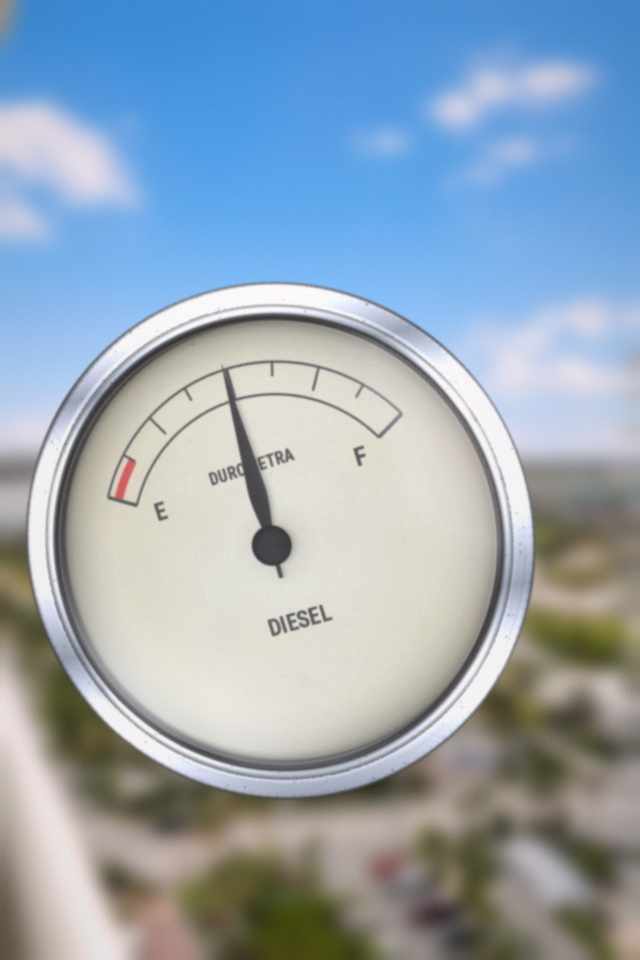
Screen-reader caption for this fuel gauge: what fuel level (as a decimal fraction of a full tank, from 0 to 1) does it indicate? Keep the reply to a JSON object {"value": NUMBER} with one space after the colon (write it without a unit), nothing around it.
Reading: {"value": 0.5}
